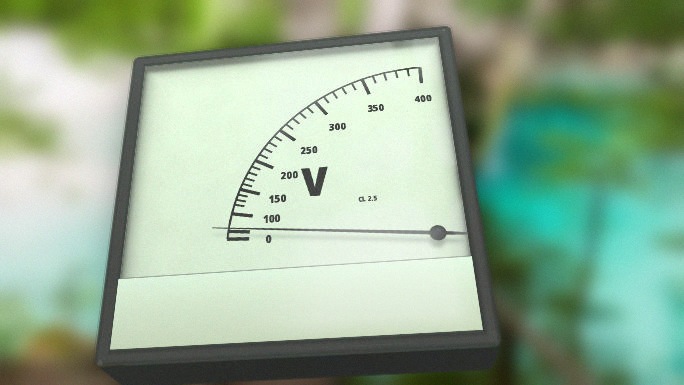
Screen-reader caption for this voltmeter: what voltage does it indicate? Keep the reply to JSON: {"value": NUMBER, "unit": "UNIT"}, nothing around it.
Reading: {"value": 50, "unit": "V"}
